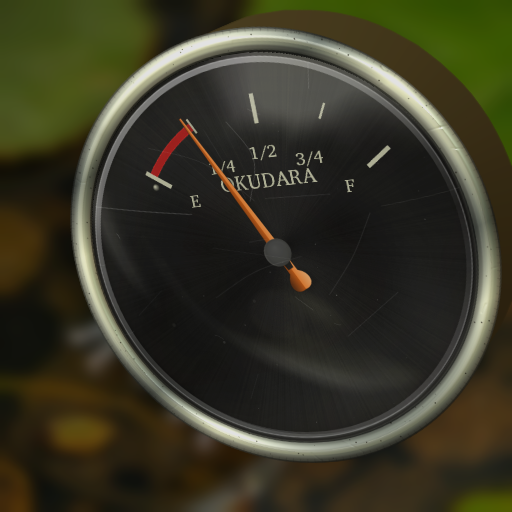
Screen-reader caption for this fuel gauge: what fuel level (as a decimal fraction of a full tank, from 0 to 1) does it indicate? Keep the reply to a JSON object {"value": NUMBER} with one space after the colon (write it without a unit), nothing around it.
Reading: {"value": 0.25}
